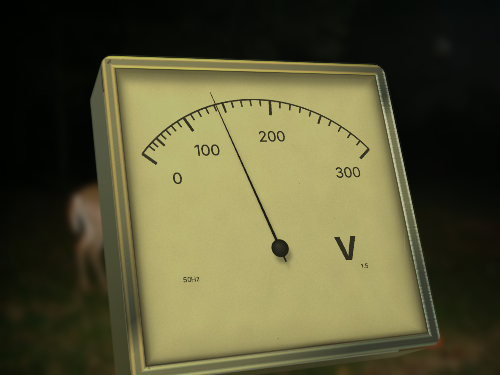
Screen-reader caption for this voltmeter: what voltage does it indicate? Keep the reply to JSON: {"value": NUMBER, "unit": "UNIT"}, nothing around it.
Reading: {"value": 140, "unit": "V"}
